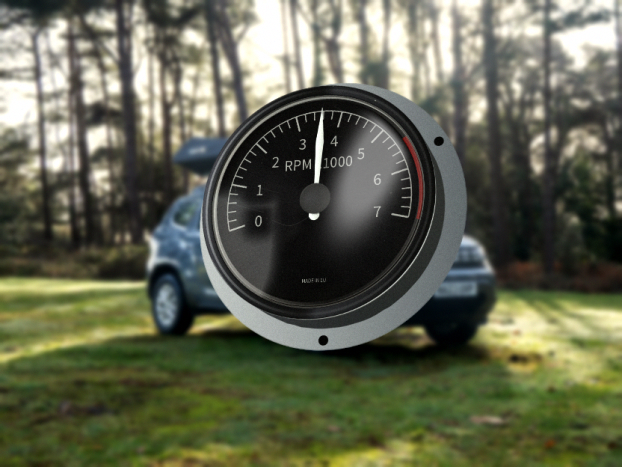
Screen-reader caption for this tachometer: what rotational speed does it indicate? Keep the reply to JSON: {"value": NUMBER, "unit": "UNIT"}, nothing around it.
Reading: {"value": 3600, "unit": "rpm"}
